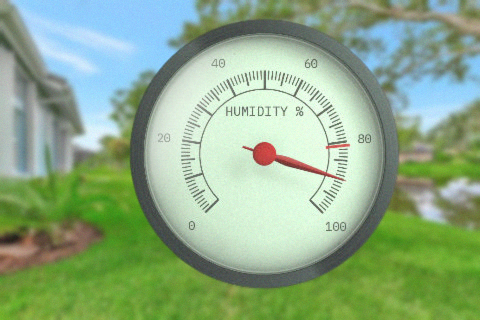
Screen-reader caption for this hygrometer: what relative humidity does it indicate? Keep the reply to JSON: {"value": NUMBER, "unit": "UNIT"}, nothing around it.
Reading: {"value": 90, "unit": "%"}
